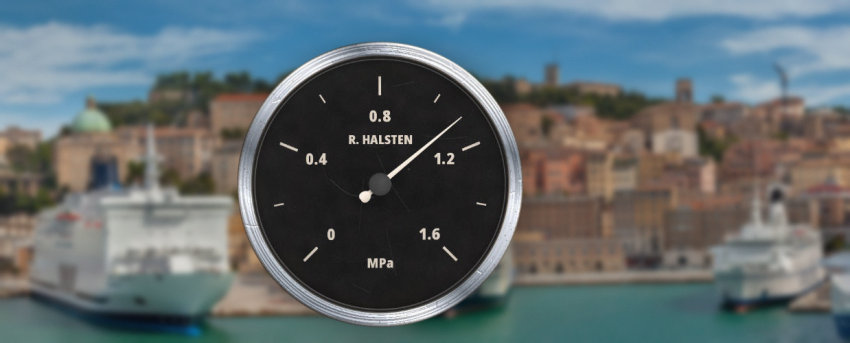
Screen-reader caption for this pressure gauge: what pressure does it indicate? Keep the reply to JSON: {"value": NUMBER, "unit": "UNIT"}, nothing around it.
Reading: {"value": 1.1, "unit": "MPa"}
